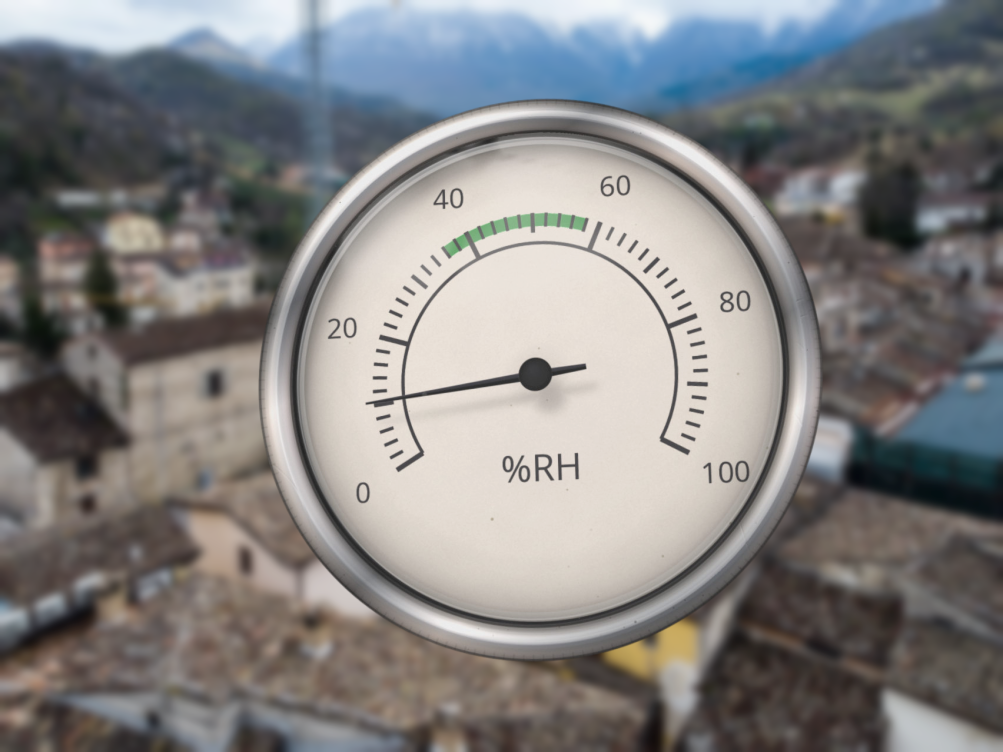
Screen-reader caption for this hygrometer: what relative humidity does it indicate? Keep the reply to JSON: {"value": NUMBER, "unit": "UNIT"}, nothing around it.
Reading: {"value": 10, "unit": "%"}
